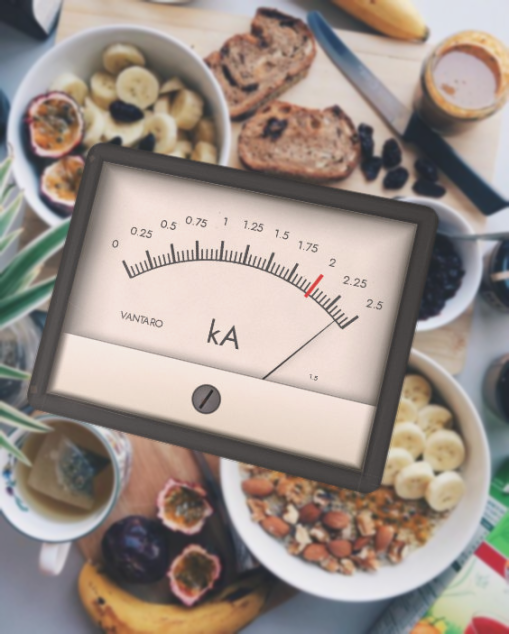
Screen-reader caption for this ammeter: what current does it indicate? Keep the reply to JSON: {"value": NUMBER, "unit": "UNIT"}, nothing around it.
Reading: {"value": 2.4, "unit": "kA"}
